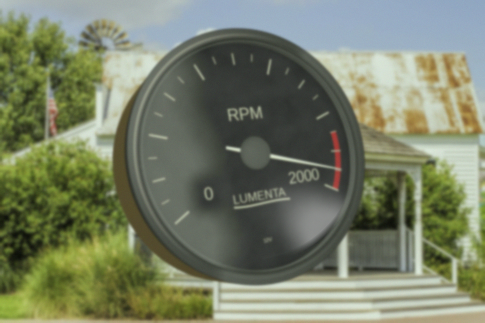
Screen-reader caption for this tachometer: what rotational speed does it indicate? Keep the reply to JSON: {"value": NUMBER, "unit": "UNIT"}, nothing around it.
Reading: {"value": 1900, "unit": "rpm"}
